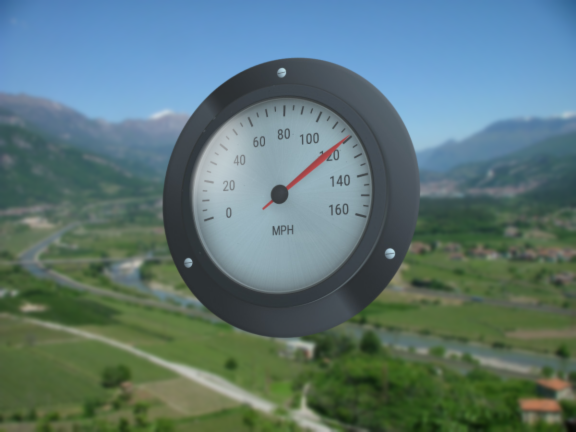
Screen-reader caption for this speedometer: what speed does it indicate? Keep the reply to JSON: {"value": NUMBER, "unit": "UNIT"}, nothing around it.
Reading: {"value": 120, "unit": "mph"}
